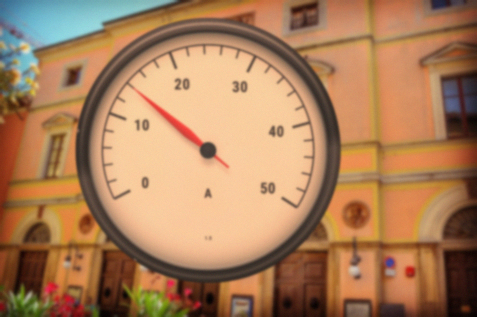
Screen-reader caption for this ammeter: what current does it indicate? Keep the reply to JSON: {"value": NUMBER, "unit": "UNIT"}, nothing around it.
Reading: {"value": 14, "unit": "A"}
